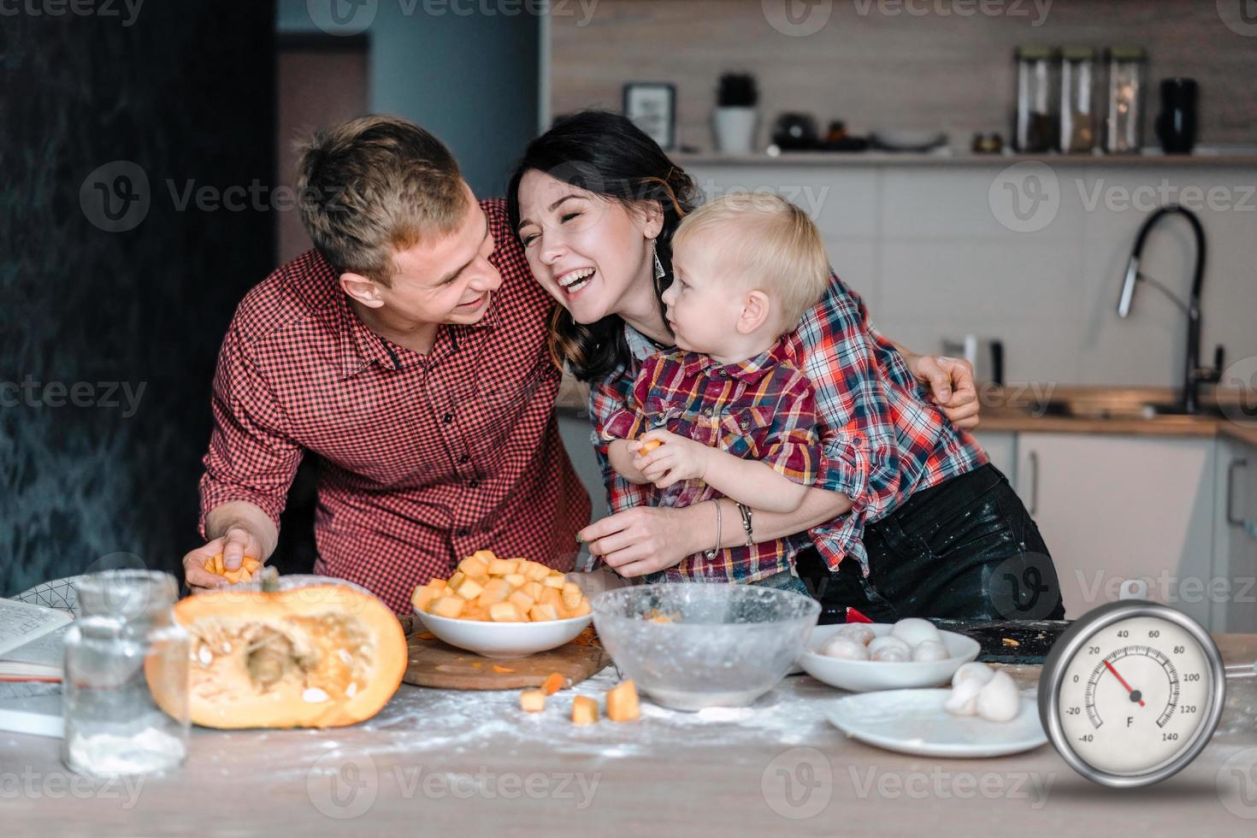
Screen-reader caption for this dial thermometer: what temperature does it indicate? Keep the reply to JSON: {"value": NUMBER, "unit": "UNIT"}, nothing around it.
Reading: {"value": 20, "unit": "°F"}
